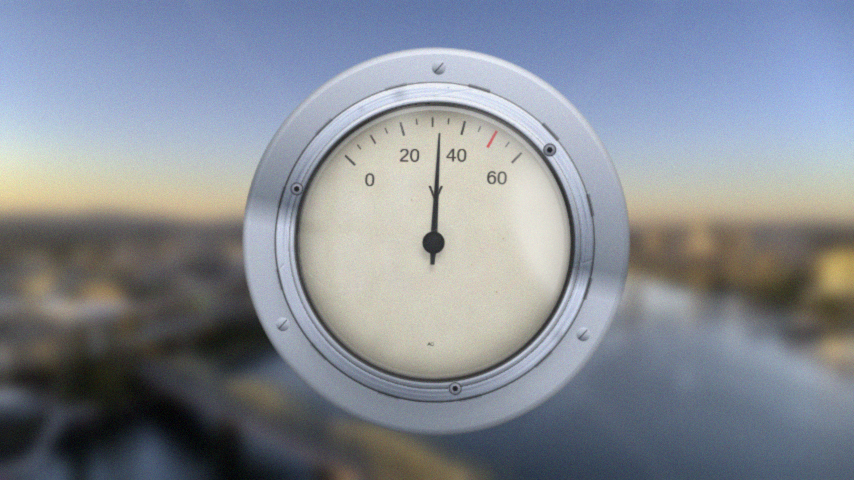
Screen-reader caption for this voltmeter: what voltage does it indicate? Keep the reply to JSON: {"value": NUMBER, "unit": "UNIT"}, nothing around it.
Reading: {"value": 32.5, "unit": "V"}
